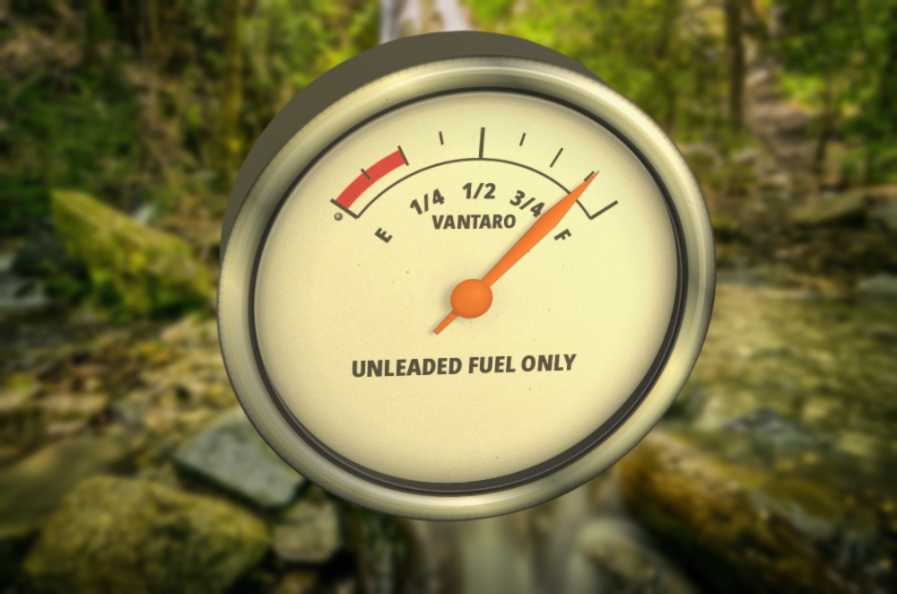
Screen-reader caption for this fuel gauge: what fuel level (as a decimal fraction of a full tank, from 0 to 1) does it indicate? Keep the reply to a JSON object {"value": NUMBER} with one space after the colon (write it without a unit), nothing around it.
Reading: {"value": 0.875}
